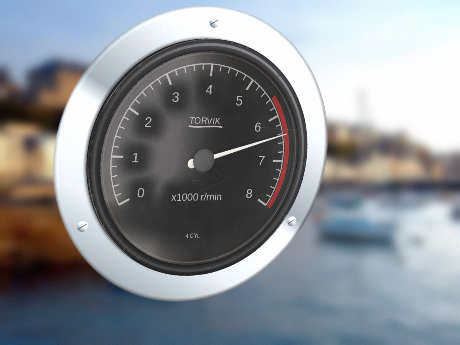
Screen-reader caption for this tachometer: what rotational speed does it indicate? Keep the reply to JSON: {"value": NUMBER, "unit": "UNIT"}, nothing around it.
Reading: {"value": 6400, "unit": "rpm"}
